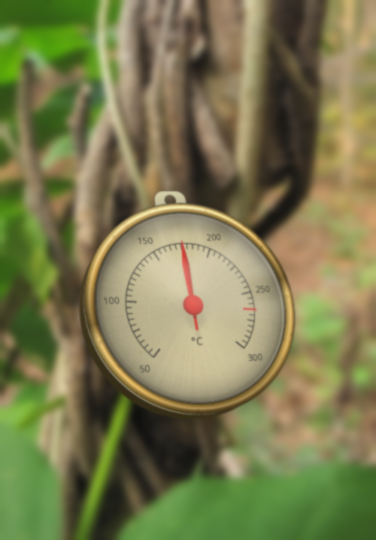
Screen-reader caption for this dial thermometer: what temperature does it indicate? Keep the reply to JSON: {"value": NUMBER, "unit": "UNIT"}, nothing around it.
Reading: {"value": 175, "unit": "°C"}
